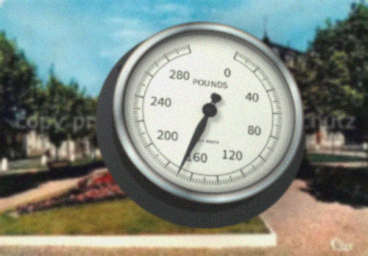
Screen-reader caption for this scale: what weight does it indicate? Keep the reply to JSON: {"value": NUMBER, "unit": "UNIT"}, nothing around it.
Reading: {"value": 170, "unit": "lb"}
